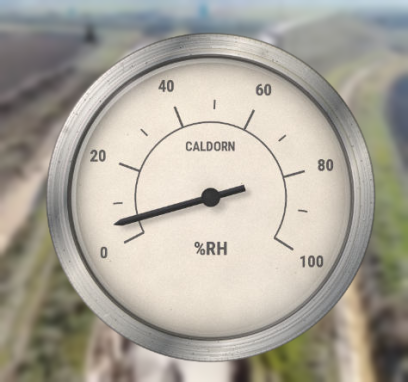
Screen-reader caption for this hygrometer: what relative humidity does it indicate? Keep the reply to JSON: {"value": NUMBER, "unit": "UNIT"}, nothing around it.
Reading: {"value": 5, "unit": "%"}
